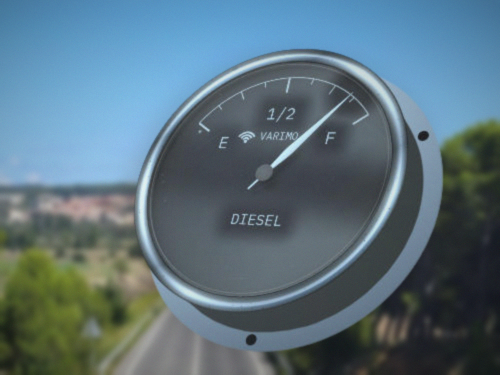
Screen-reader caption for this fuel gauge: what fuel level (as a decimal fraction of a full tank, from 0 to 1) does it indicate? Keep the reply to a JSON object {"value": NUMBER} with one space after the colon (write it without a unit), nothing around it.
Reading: {"value": 0.875}
